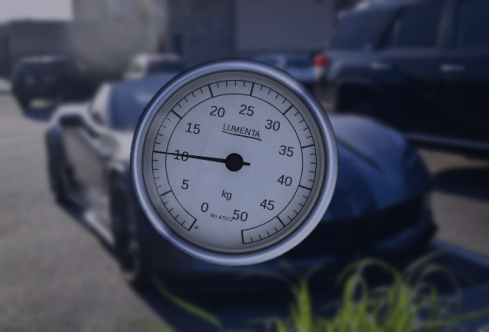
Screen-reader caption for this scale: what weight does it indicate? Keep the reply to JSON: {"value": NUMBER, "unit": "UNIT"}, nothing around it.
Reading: {"value": 10, "unit": "kg"}
